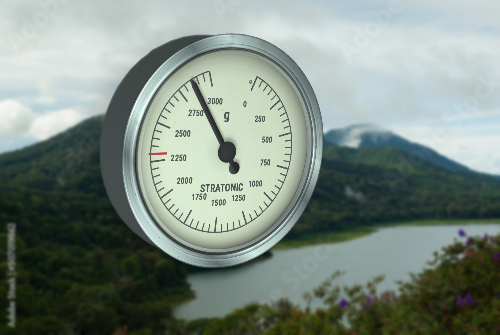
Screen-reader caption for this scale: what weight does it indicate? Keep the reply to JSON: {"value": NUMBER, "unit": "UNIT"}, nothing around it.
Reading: {"value": 2850, "unit": "g"}
